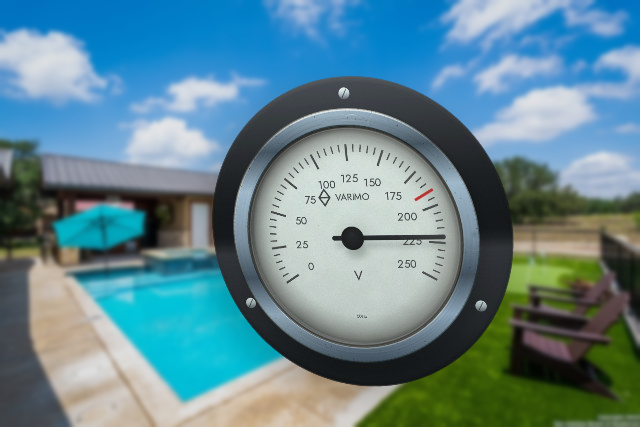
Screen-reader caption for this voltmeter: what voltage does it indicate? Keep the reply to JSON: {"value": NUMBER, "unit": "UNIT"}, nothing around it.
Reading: {"value": 220, "unit": "V"}
